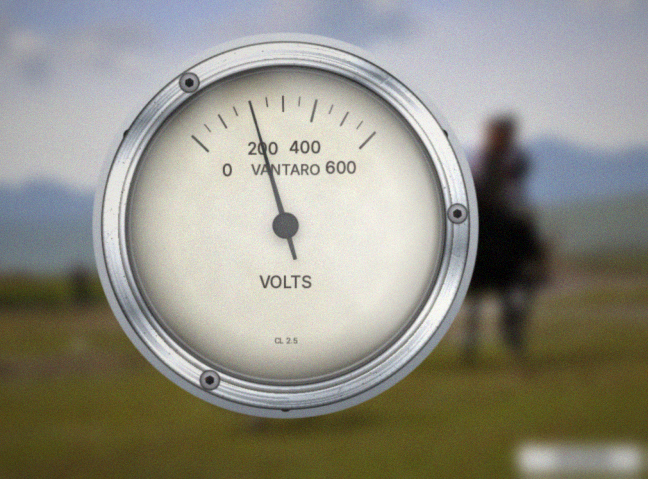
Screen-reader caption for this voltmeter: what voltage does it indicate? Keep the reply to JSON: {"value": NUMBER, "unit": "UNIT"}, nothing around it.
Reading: {"value": 200, "unit": "V"}
